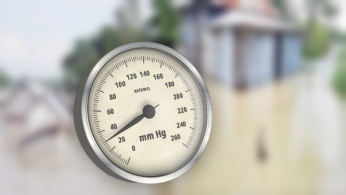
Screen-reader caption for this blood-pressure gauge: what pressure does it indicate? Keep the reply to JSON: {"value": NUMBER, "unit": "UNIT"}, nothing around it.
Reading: {"value": 30, "unit": "mmHg"}
